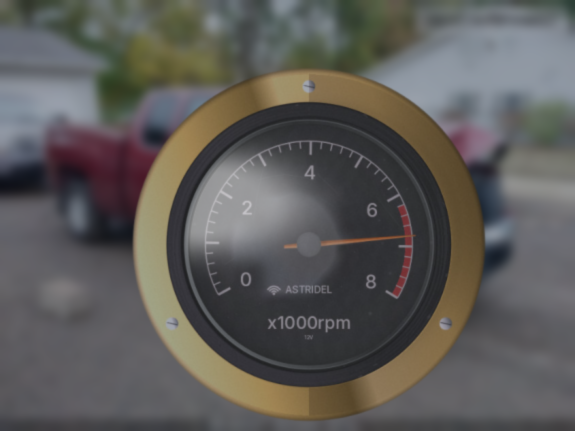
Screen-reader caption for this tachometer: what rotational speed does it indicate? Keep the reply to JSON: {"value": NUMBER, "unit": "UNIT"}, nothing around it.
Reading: {"value": 6800, "unit": "rpm"}
